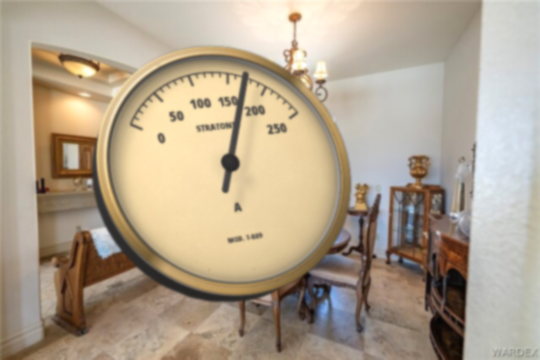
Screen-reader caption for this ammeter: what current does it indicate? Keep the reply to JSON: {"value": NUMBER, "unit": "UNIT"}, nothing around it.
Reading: {"value": 170, "unit": "A"}
